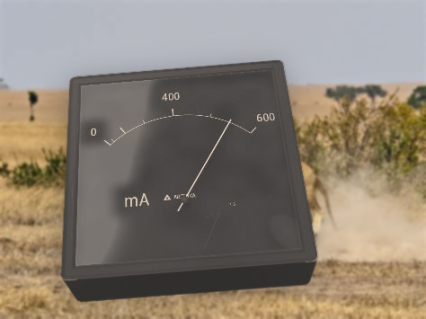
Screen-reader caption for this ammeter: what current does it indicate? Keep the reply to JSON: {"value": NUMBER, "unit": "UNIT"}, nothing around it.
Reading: {"value": 550, "unit": "mA"}
